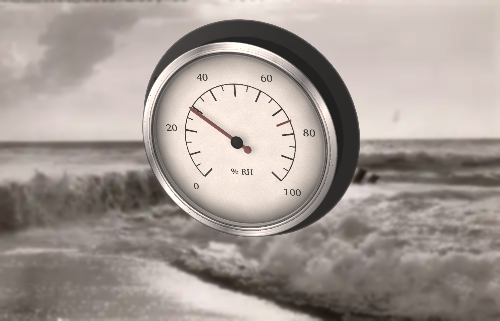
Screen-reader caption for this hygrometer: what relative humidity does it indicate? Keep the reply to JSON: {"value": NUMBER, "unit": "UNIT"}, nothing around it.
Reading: {"value": 30, "unit": "%"}
